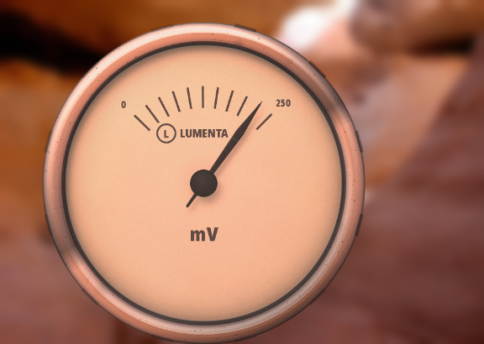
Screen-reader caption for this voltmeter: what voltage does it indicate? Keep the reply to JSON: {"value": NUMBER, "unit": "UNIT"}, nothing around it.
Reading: {"value": 225, "unit": "mV"}
